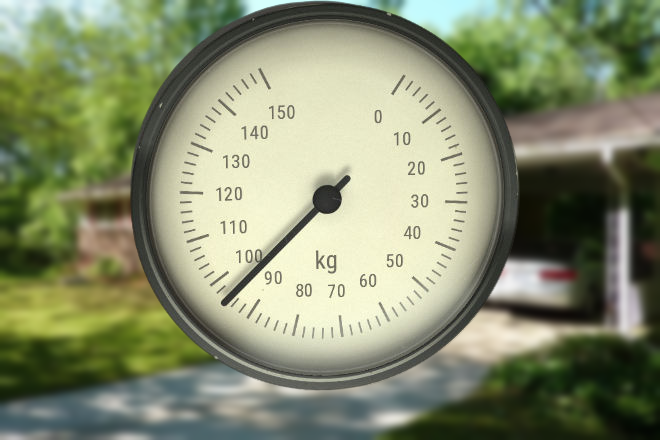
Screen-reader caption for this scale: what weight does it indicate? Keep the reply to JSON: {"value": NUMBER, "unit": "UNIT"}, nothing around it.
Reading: {"value": 96, "unit": "kg"}
